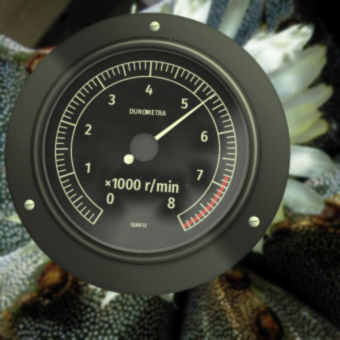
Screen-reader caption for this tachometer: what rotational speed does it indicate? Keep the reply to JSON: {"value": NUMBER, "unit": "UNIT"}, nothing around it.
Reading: {"value": 5300, "unit": "rpm"}
